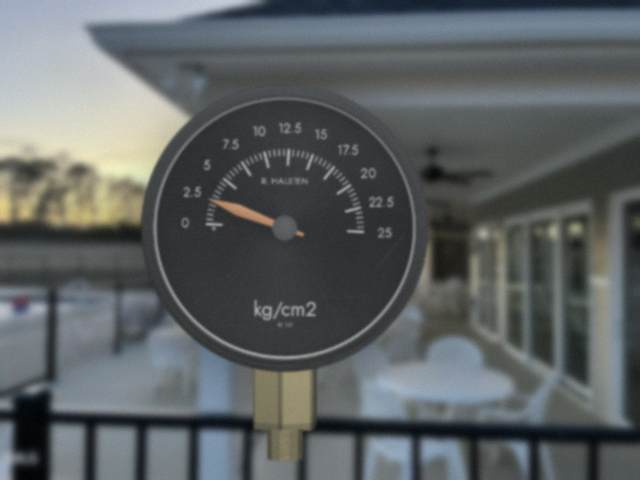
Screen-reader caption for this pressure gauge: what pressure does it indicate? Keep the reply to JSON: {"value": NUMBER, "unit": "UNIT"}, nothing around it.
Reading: {"value": 2.5, "unit": "kg/cm²"}
